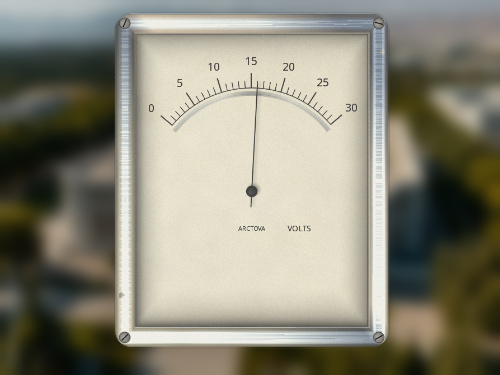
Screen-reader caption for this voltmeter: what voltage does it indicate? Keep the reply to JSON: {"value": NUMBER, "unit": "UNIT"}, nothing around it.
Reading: {"value": 16, "unit": "V"}
